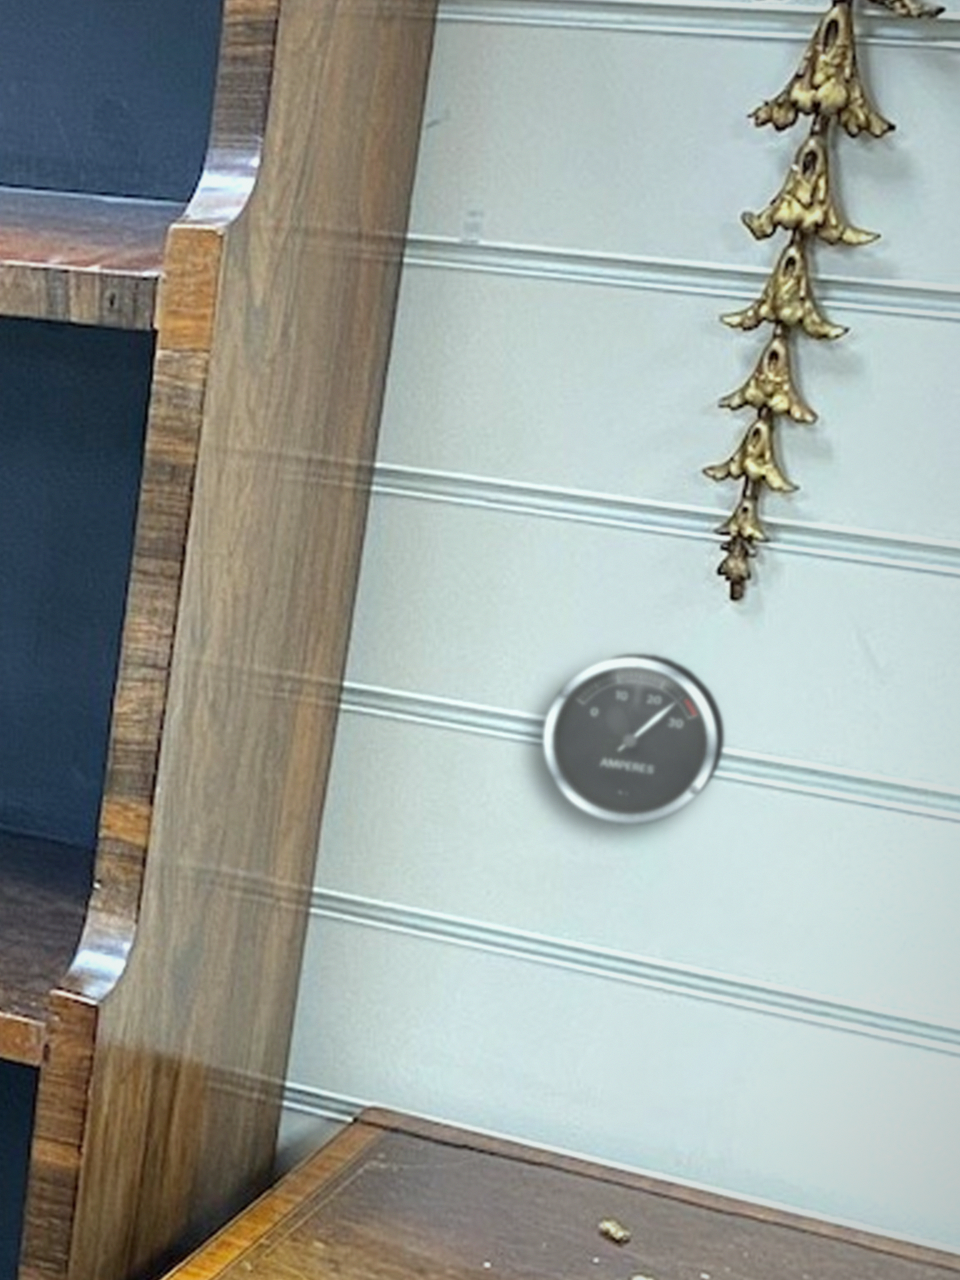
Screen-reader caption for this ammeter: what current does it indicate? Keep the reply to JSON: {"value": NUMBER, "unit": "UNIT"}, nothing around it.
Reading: {"value": 25, "unit": "A"}
